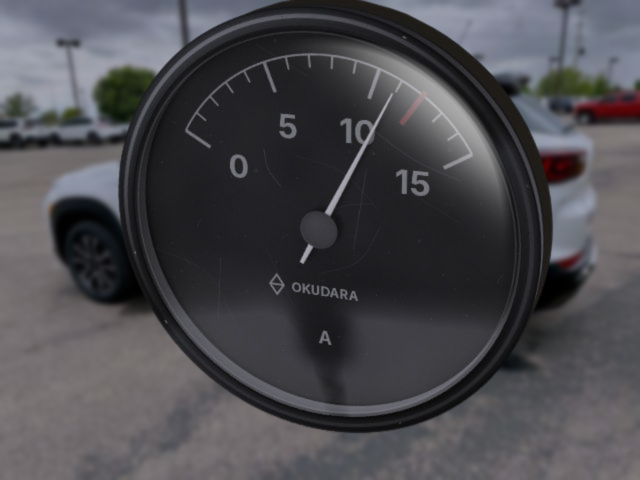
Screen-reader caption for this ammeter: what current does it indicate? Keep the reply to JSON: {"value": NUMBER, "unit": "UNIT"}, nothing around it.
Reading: {"value": 11, "unit": "A"}
